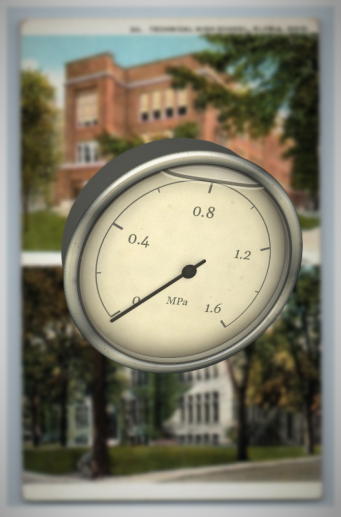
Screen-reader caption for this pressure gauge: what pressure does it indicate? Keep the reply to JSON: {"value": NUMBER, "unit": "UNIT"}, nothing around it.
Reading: {"value": 0, "unit": "MPa"}
